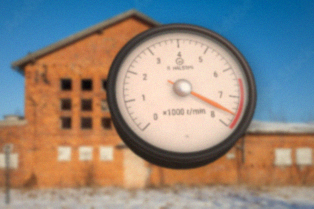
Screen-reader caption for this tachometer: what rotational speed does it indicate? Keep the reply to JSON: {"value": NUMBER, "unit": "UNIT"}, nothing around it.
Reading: {"value": 7600, "unit": "rpm"}
